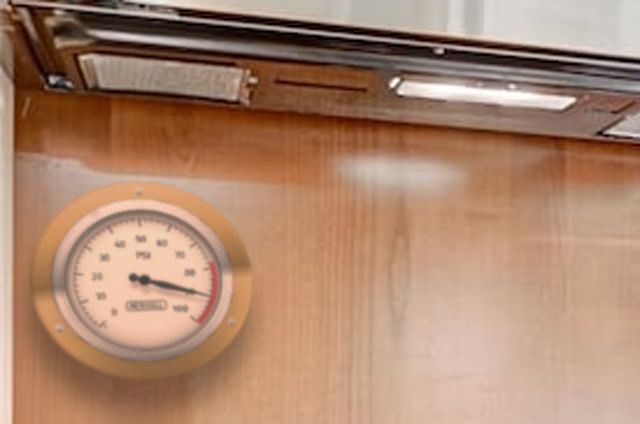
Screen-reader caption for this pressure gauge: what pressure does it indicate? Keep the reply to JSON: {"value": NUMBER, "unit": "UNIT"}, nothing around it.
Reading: {"value": 90, "unit": "psi"}
